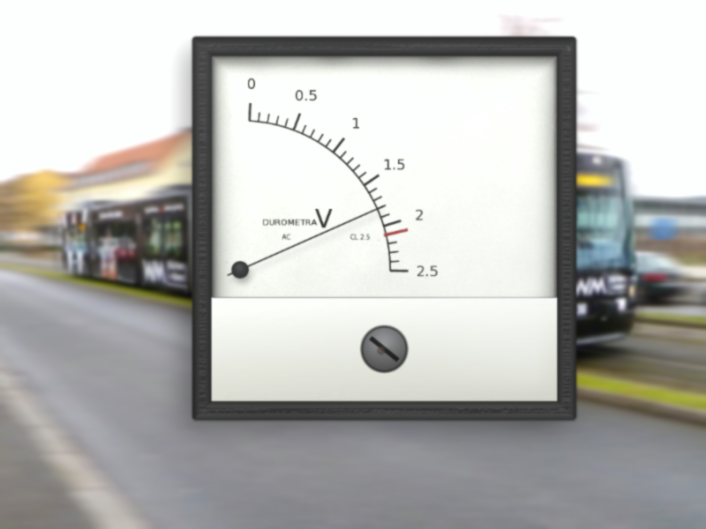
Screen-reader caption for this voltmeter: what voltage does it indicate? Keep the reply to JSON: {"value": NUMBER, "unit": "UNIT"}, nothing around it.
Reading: {"value": 1.8, "unit": "V"}
